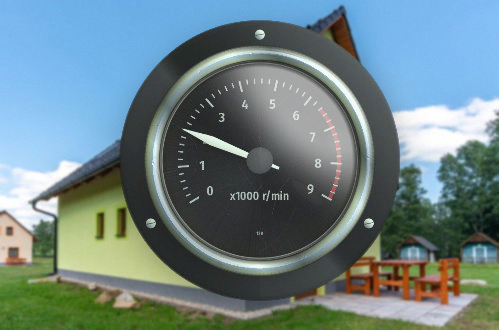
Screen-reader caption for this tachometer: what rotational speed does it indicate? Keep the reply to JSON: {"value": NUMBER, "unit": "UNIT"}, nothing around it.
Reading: {"value": 2000, "unit": "rpm"}
